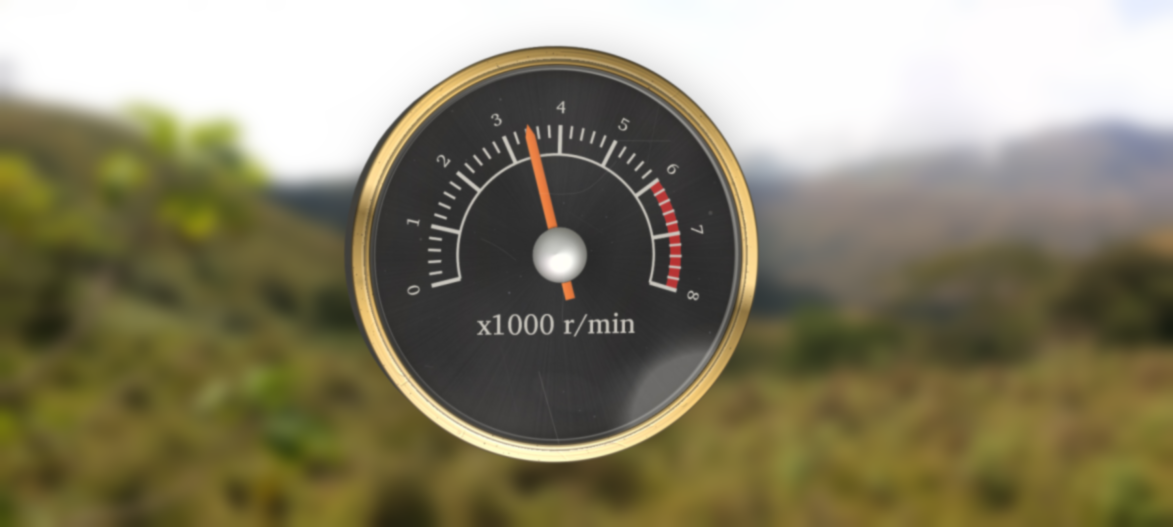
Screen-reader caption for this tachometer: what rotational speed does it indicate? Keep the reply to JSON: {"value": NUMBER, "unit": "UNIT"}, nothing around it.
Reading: {"value": 3400, "unit": "rpm"}
